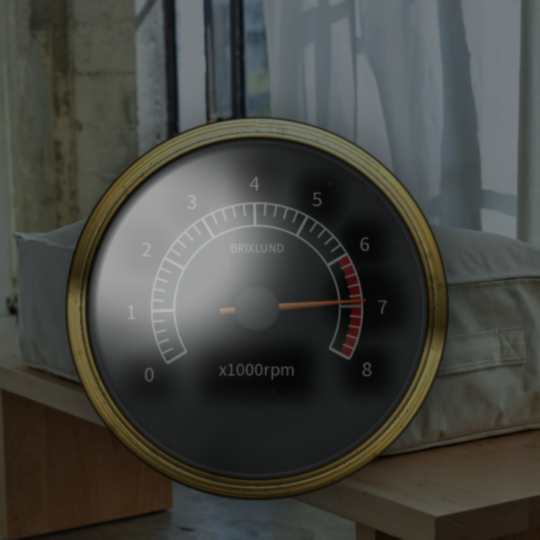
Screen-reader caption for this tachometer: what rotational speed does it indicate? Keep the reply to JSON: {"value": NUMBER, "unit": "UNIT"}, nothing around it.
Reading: {"value": 6900, "unit": "rpm"}
